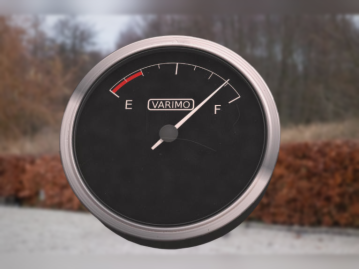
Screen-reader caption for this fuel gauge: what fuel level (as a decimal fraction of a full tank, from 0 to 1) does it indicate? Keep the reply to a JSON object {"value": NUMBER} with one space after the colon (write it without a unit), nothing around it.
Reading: {"value": 0.875}
